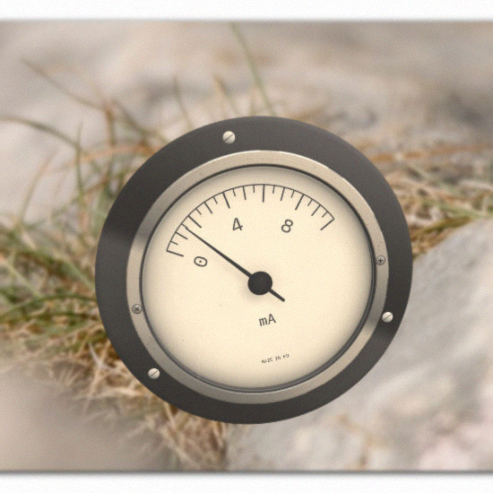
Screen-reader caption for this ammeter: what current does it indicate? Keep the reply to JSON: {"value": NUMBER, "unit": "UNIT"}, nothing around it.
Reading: {"value": 1.5, "unit": "mA"}
